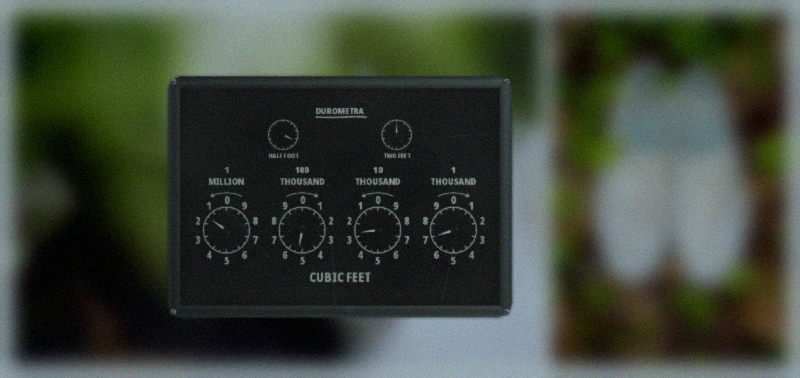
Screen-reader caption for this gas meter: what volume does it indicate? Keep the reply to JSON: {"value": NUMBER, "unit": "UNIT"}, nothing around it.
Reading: {"value": 152700, "unit": "ft³"}
